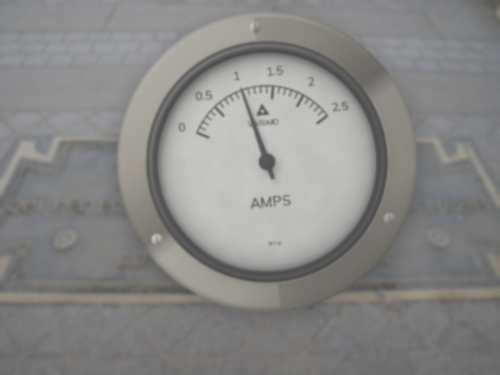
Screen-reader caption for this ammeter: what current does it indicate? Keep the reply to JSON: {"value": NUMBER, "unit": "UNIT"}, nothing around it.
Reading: {"value": 1, "unit": "A"}
